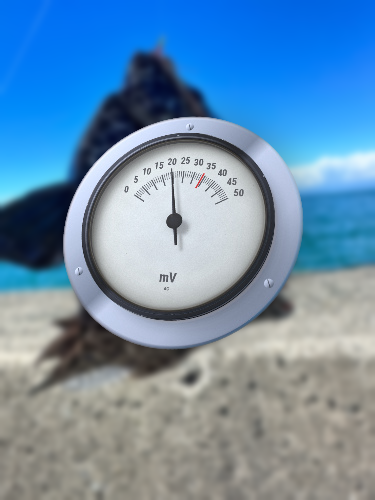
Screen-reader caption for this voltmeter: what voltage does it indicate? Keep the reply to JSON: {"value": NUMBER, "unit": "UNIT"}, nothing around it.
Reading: {"value": 20, "unit": "mV"}
